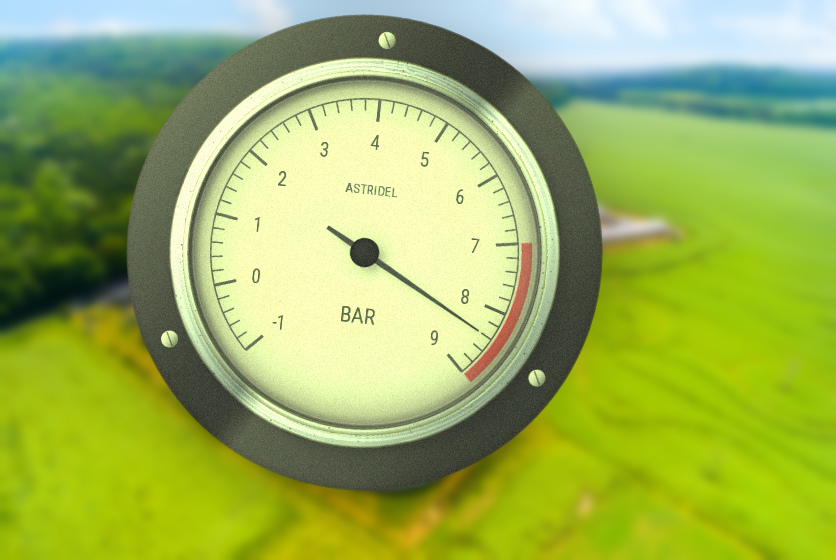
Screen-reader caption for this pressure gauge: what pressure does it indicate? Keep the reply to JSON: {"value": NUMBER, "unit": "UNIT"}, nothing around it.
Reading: {"value": 8.4, "unit": "bar"}
